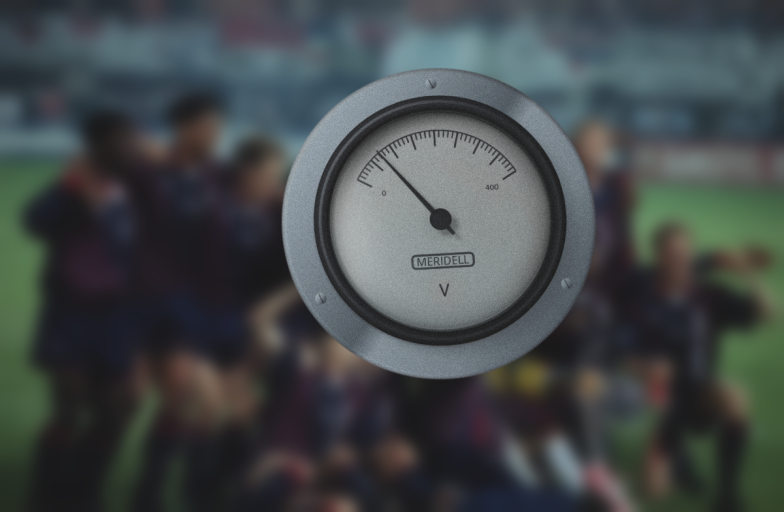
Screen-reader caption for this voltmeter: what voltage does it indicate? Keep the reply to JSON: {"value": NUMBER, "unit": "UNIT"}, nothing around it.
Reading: {"value": 70, "unit": "V"}
